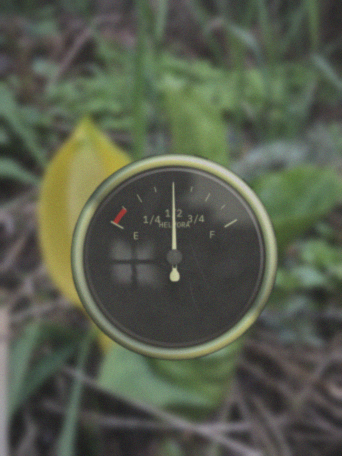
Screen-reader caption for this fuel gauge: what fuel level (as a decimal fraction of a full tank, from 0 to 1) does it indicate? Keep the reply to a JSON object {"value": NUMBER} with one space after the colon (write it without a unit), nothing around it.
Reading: {"value": 0.5}
